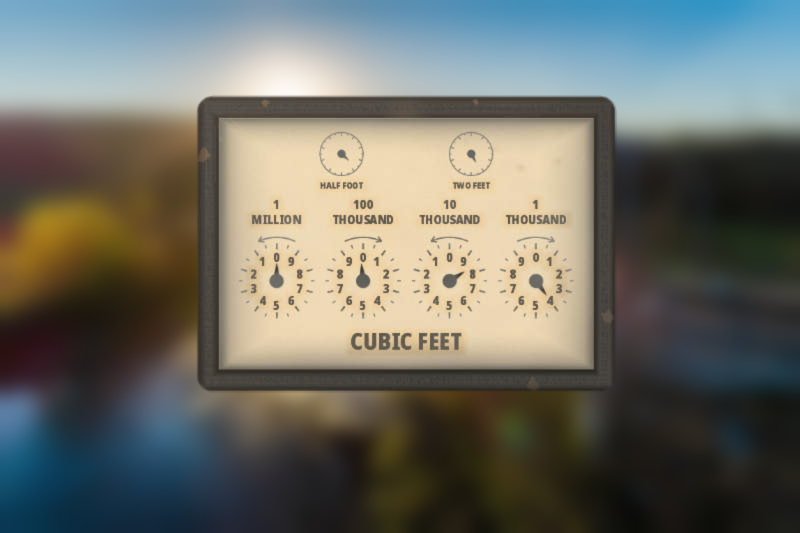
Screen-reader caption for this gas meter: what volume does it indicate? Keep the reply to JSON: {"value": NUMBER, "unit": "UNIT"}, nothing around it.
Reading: {"value": 998400, "unit": "ft³"}
